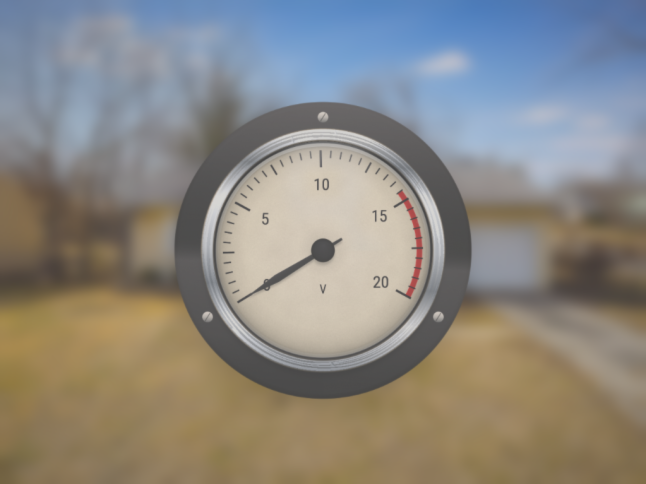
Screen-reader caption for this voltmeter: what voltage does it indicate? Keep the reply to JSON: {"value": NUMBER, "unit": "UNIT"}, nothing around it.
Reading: {"value": 0, "unit": "V"}
